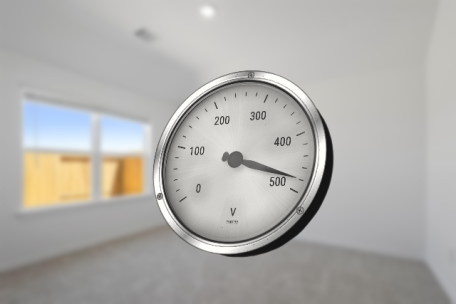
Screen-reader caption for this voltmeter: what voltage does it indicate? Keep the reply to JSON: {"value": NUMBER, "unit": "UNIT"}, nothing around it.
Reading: {"value": 480, "unit": "V"}
